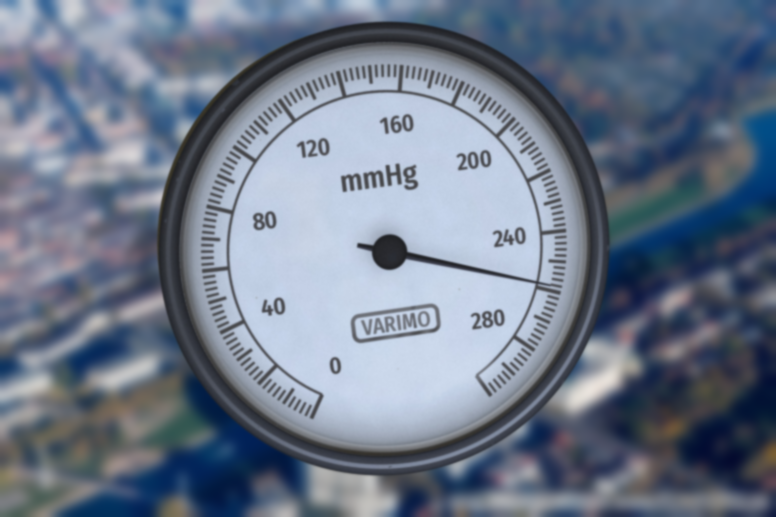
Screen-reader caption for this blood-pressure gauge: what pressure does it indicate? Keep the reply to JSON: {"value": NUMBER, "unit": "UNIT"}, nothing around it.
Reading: {"value": 258, "unit": "mmHg"}
